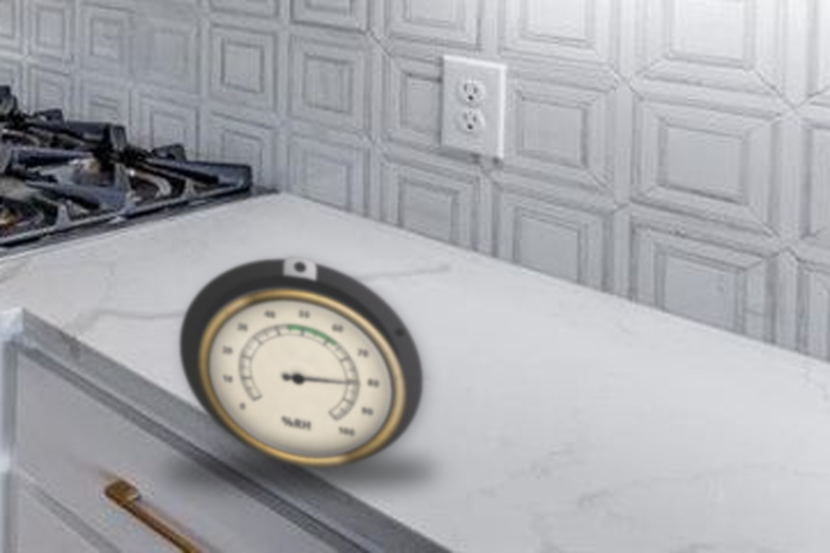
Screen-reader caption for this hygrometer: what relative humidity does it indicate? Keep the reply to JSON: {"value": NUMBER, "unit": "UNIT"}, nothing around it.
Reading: {"value": 80, "unit": "%"}
